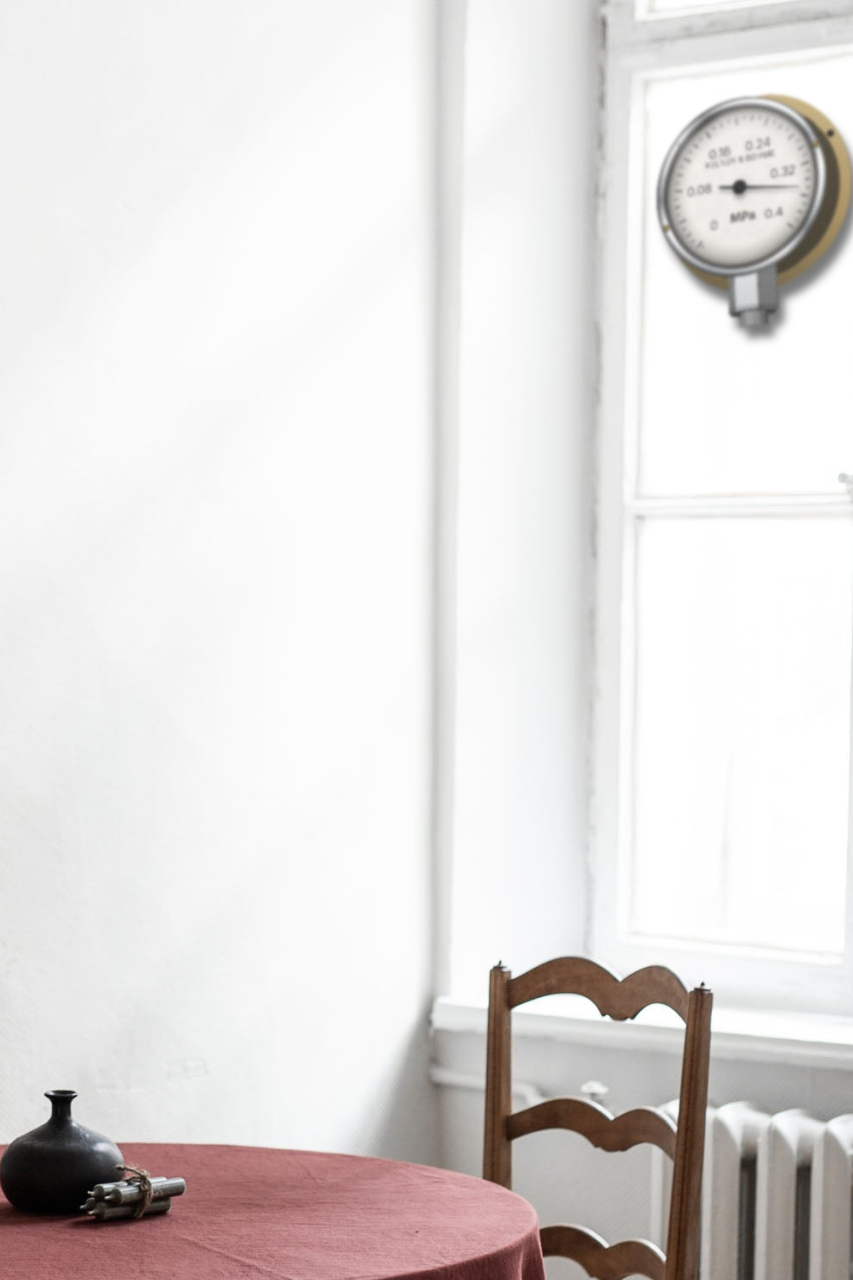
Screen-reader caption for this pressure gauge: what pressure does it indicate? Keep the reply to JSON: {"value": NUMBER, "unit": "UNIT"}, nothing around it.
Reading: {"value": 0.35, "unit": "MPa"}
